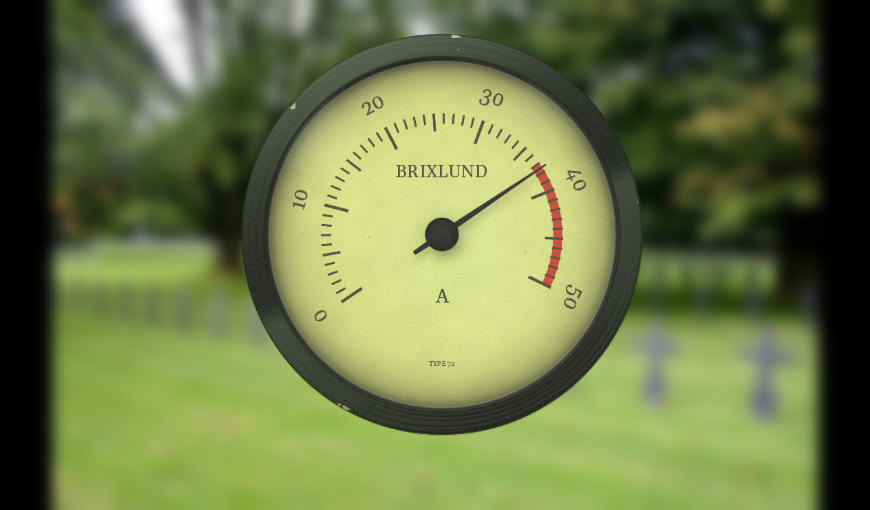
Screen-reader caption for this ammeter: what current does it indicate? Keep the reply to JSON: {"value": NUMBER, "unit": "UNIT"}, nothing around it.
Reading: {"value": 37.5, "unit": "A"}
